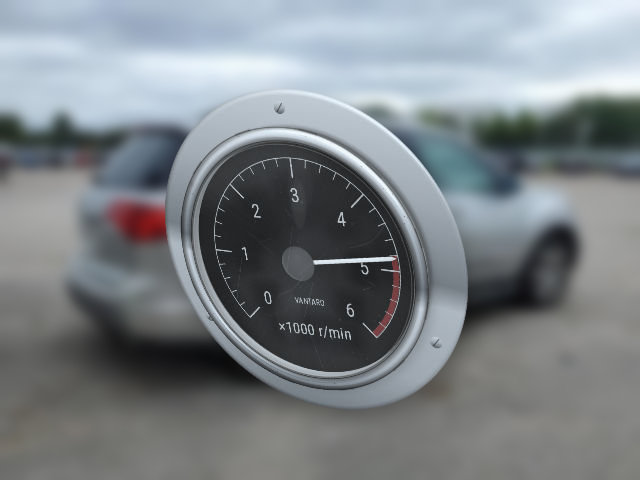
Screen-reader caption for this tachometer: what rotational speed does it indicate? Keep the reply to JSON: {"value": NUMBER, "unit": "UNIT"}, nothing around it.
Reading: {"value": 4800, "unit": "rpm"}
